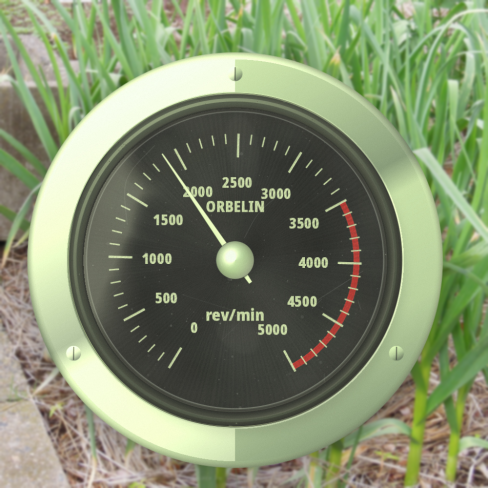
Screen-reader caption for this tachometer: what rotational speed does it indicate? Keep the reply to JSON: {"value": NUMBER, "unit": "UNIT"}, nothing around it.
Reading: {"value": 1900, "unit": "rpm"}
